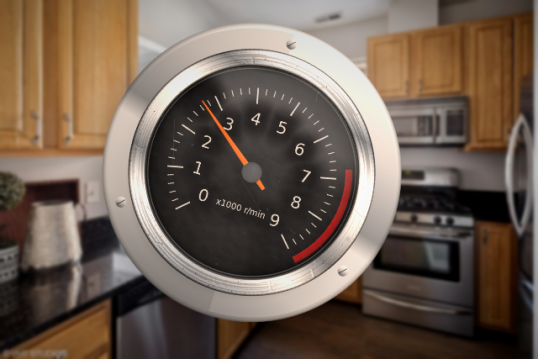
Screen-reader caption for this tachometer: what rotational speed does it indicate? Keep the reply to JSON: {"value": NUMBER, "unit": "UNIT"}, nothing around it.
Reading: {"value": 2700, "unit": "rpm"}
